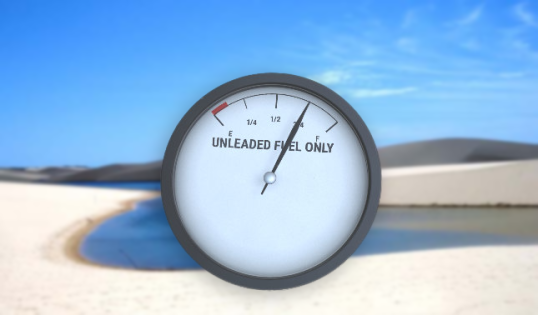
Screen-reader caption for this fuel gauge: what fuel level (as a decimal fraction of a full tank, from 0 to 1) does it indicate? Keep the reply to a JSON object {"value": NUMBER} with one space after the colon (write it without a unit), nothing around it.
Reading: {"value": 0.75}
